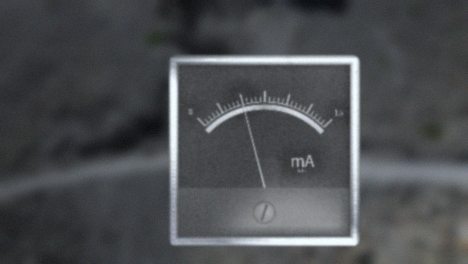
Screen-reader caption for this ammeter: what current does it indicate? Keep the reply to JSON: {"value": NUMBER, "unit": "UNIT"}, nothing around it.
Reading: {"value": 5, "unit": "mA"}
